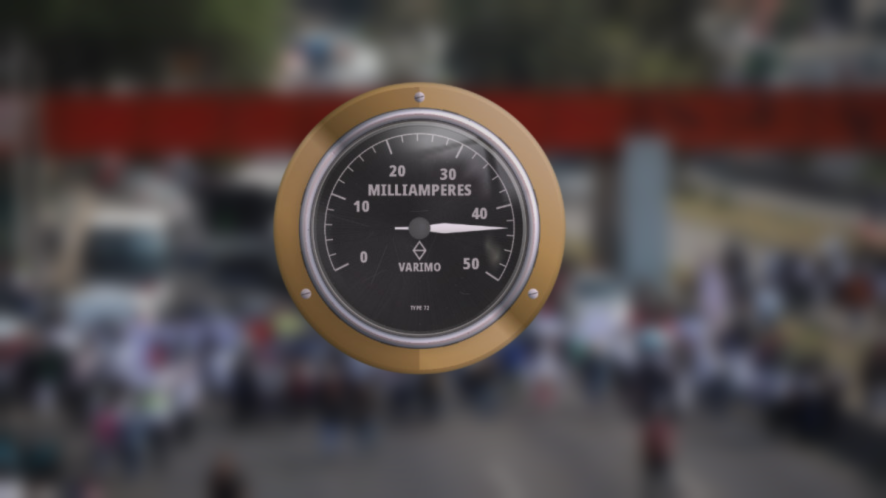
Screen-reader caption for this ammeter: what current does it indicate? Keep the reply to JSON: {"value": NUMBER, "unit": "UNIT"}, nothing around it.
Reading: {"value": 43, "unit": "mA"}
